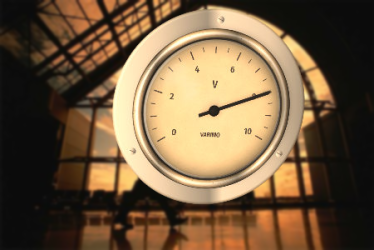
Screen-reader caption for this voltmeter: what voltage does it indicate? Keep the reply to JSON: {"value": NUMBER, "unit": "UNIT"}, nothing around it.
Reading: {"value": 8, "unit": "V"}
